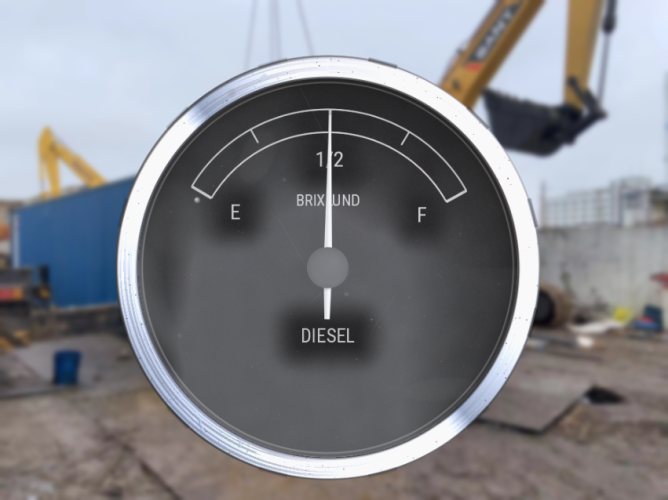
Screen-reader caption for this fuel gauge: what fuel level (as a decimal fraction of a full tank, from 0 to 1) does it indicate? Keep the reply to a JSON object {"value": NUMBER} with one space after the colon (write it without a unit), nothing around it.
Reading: {"value": 0.5}
